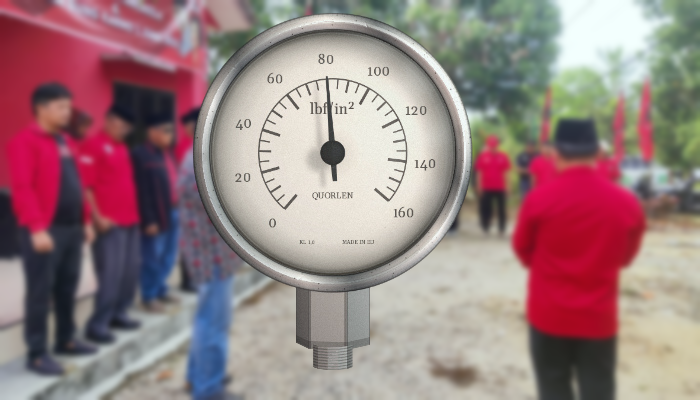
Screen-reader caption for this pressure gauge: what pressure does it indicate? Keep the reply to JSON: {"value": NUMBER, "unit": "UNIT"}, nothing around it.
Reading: {"value": 80, "unit": "psi"}
